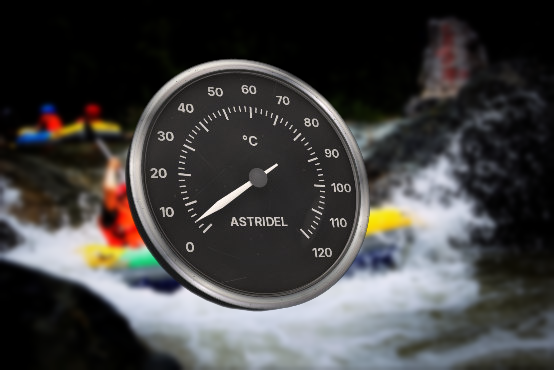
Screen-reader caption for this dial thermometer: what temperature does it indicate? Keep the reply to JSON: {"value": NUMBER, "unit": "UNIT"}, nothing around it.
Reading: {"value": 4, "unit": "°C"}
